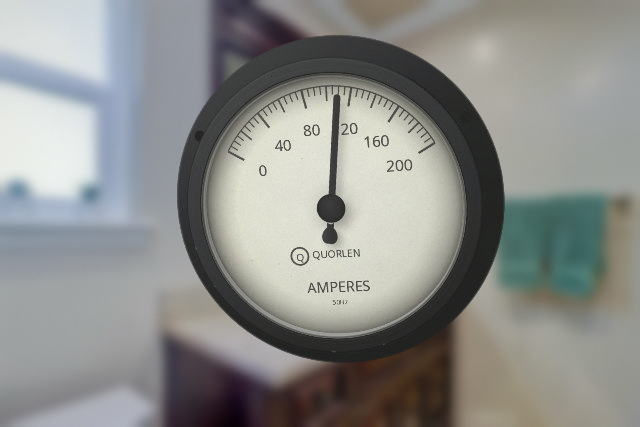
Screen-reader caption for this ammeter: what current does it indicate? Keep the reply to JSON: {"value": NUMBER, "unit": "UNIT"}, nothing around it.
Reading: {"value": 110, "unit": "A"}
